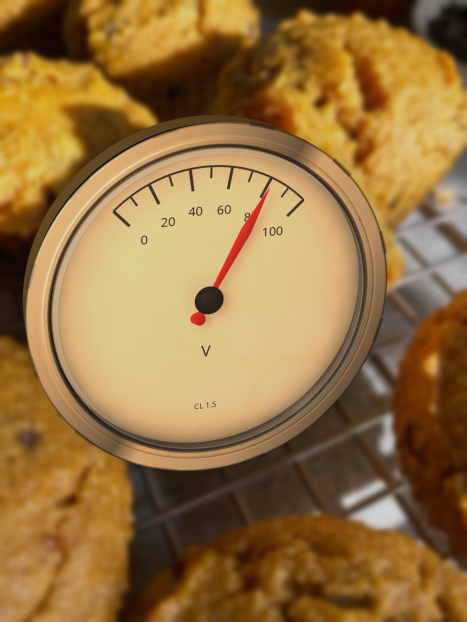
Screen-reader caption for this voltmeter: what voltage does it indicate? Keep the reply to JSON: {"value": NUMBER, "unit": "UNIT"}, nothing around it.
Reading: {"value": 80, "unit": "V"}
